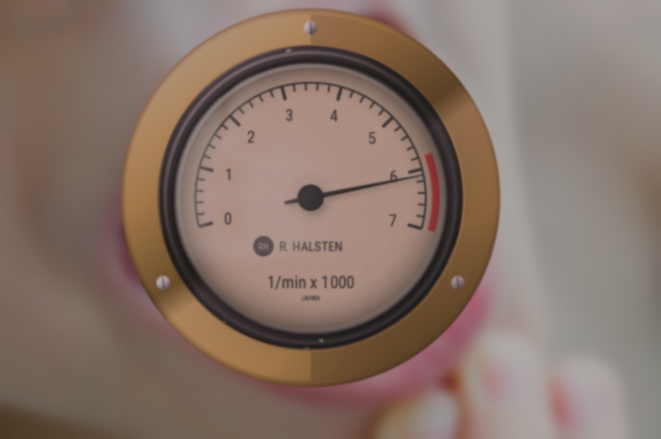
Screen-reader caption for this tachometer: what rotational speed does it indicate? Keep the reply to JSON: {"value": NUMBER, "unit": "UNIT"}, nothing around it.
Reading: {"value": 6100, "unit": "rpm"}
